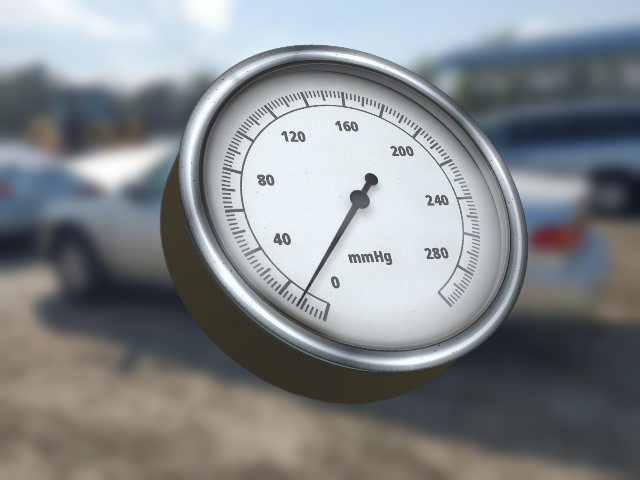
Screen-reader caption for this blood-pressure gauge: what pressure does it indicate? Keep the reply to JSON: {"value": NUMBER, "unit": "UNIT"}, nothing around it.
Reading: {"value": 12, "unit": "mmHg"}
